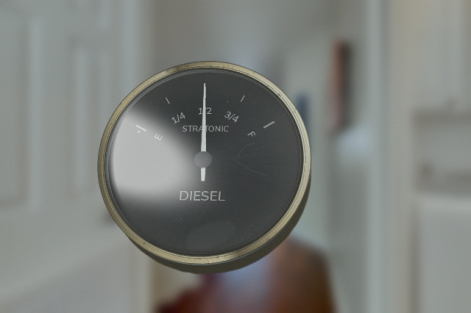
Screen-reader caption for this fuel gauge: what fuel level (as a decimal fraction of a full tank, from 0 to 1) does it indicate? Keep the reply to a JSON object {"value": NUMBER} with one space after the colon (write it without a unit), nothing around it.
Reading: {"value": 0.5}
